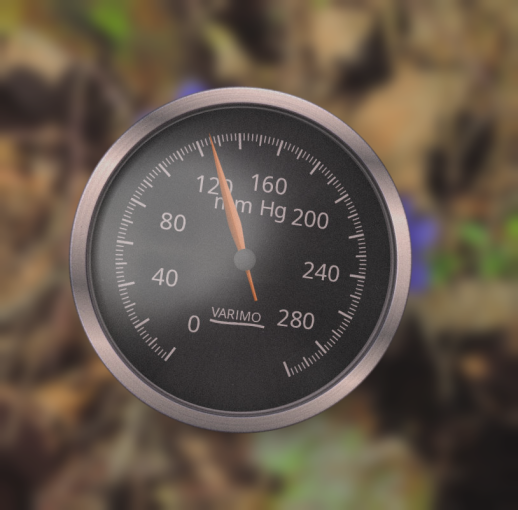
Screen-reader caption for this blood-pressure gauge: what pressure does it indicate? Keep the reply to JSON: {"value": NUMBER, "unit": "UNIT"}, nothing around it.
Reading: {"value": 126, "unit": "mmHg"}
